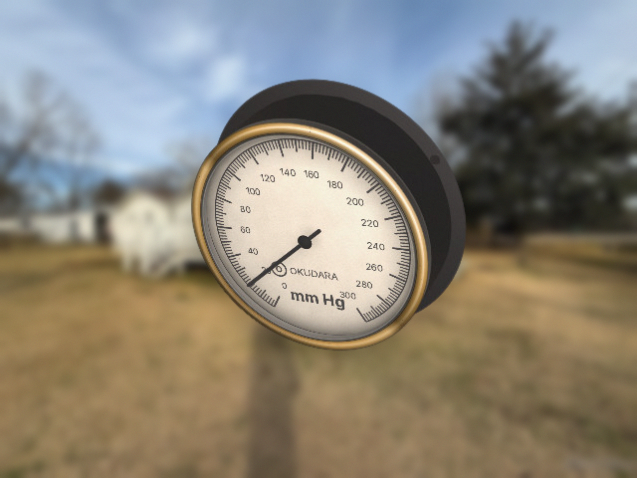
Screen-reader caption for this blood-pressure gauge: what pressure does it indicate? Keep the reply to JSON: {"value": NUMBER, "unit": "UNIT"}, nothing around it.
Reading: {"value": 20, "unit": "mmHg"}
